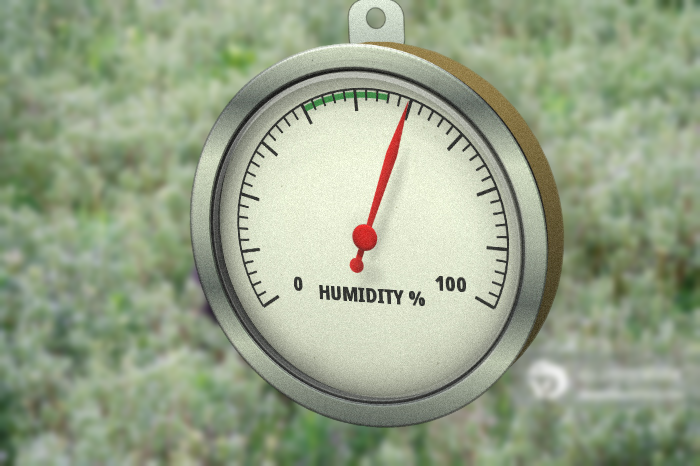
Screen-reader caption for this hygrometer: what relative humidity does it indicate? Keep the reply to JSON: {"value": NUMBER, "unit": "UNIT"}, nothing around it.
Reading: {"value": 60, "unit": "%"}
